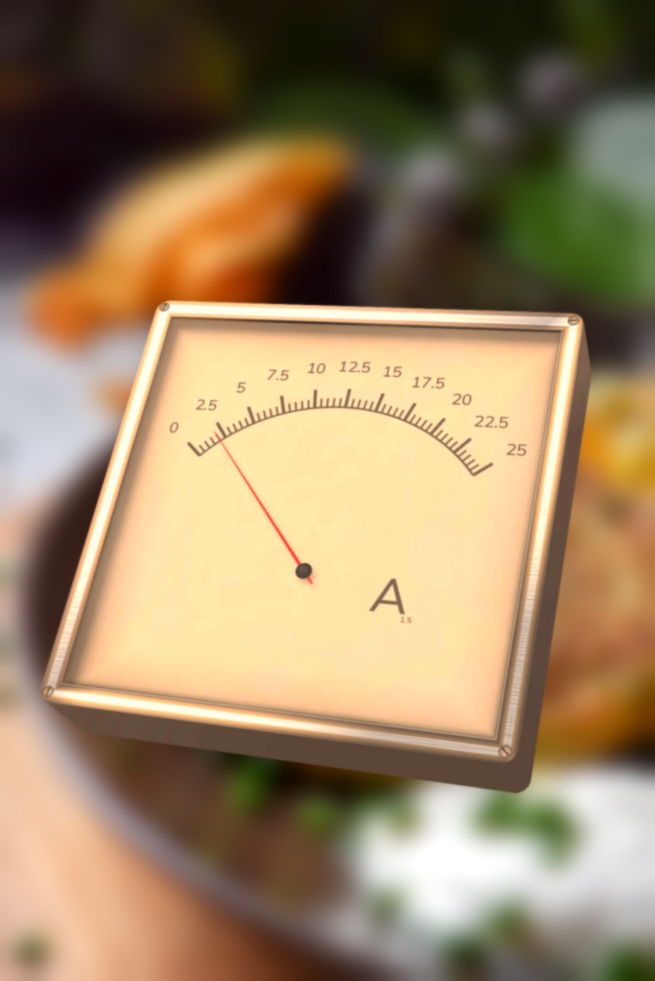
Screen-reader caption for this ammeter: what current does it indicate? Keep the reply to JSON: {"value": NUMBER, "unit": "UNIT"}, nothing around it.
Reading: {"value": 2, "unit": "A"}
